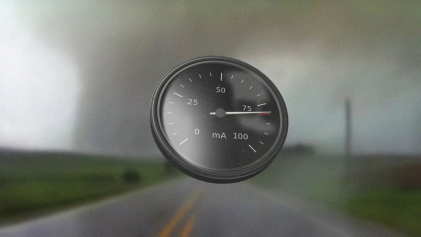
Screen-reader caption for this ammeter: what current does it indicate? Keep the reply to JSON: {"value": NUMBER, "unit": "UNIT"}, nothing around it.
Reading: {"value": 80, "unit": "mA"}
